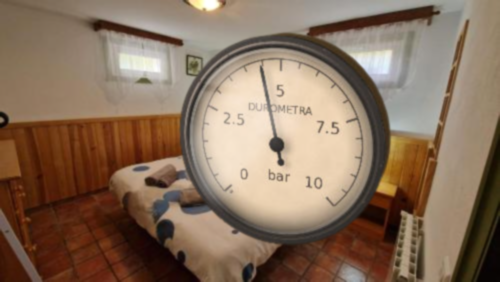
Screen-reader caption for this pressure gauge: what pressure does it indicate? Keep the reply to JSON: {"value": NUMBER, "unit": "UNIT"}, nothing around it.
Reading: {"value": 4.5, "unit": "bar"}
